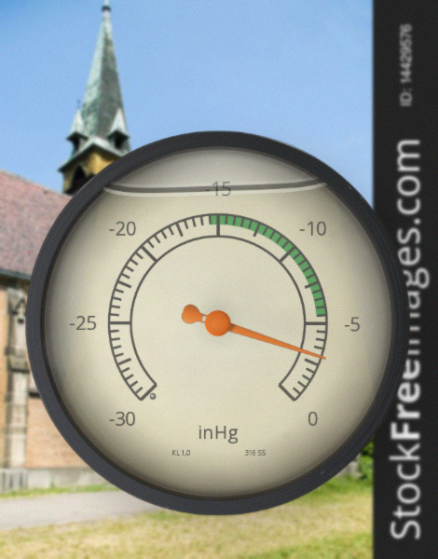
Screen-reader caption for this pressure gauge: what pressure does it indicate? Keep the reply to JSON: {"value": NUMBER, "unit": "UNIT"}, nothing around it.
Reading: {"value": -3, "unit": "inHg"}
